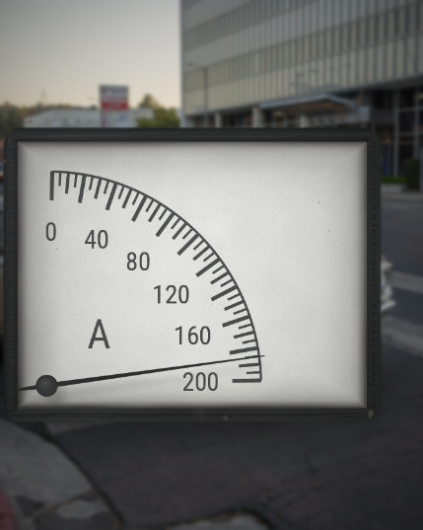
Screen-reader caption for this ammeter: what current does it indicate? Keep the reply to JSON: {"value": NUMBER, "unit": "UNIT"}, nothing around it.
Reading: {"value": 185, "unit": "A"}
